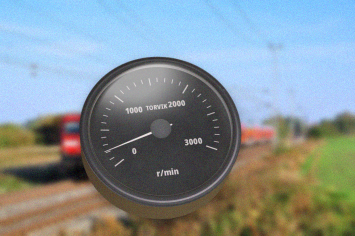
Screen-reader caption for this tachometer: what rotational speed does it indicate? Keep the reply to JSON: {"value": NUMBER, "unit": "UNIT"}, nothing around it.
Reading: {"value": 200, "unit": "rpm"}
